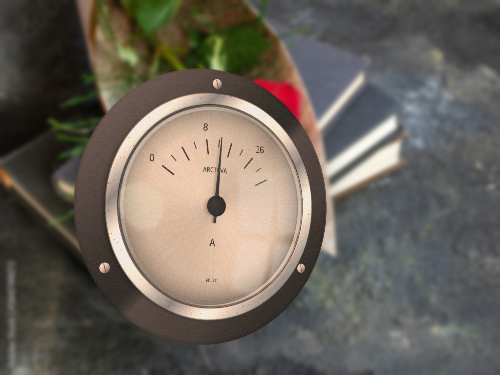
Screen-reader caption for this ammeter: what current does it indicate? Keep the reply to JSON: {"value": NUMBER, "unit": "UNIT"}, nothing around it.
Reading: {"value": 10, "unit": "A"}
